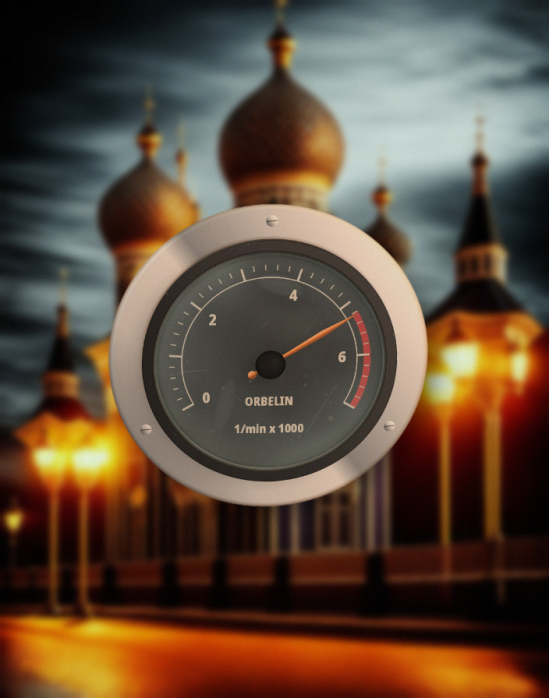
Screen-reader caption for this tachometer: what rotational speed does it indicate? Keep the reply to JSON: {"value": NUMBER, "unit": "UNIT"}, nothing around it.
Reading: {"value": 5200, "unit": "rpm"}
